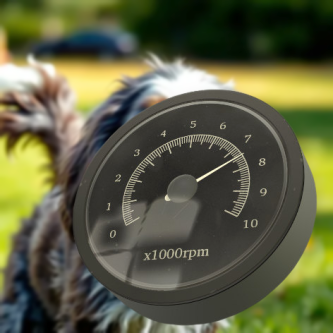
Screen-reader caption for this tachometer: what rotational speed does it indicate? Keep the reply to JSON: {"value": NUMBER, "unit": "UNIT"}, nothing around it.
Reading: {"value": 7500, "unit": "rpm"}
